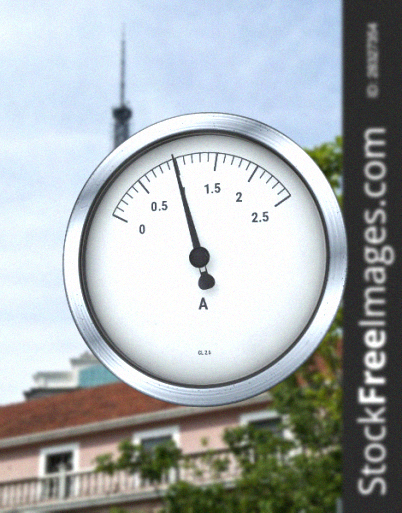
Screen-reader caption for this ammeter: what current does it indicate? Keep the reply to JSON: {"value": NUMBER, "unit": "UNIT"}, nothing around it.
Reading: {"value": 1, "unit": "A"}
